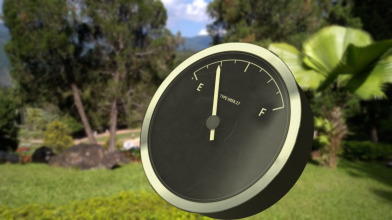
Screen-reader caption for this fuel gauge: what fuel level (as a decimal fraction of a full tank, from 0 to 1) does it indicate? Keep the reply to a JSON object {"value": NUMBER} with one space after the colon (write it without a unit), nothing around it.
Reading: {"value": 0.25}
